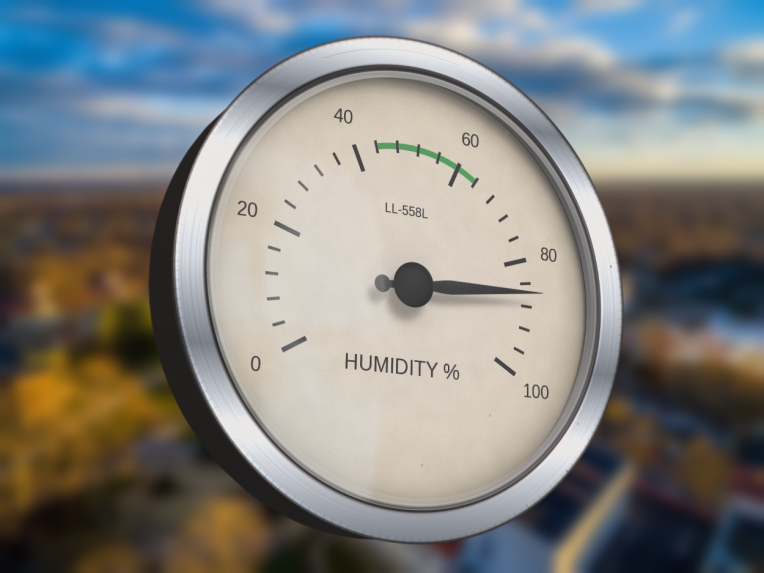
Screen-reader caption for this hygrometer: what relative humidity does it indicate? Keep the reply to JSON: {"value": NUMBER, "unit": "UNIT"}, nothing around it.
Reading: {"value": 86, "unit": "%"}
